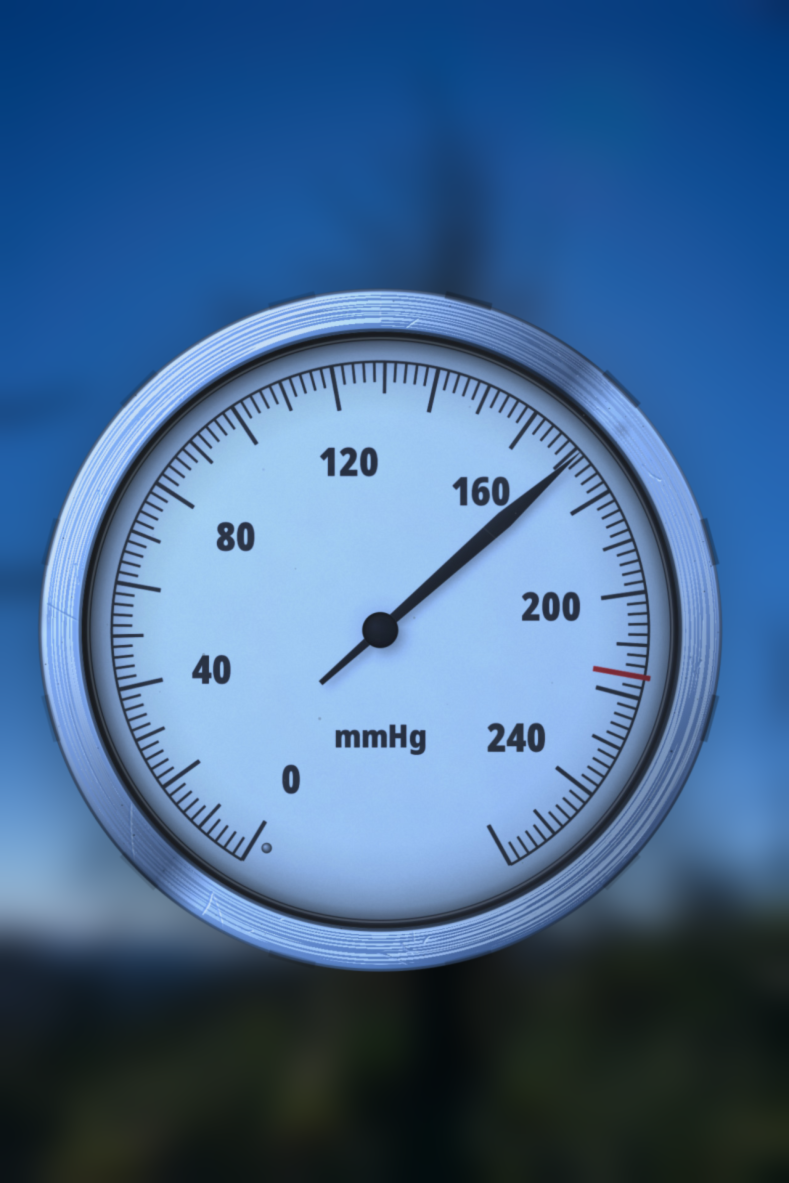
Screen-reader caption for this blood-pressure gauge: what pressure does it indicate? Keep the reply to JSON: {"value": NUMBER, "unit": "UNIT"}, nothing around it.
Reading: {"value": 171, "unit": "mmHg"}
